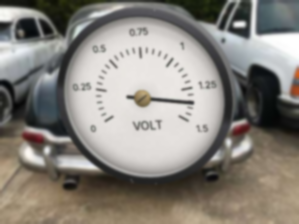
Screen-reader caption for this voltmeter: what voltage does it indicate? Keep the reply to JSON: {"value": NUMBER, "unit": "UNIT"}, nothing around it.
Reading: {"value": 1.35, "unit": "V"}
